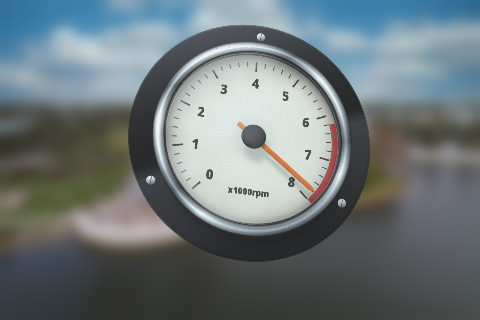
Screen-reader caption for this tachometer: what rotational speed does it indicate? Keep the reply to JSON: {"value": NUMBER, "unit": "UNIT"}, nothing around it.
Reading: {"value": 7800, "unit": "rpm"}
